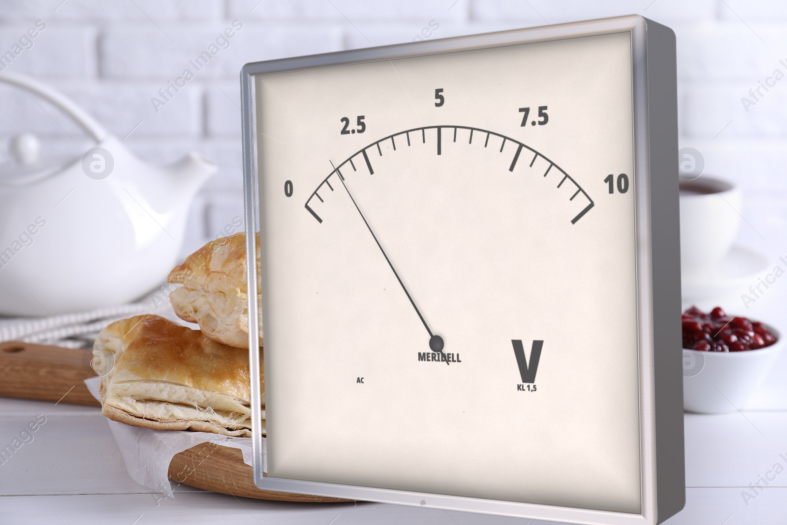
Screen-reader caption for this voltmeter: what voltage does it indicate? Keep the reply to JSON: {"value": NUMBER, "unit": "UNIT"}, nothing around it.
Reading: {"value": 1.5, "unit": "V"}
